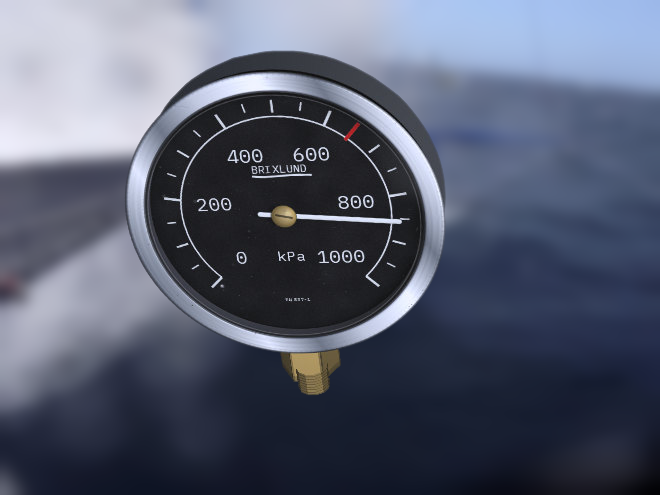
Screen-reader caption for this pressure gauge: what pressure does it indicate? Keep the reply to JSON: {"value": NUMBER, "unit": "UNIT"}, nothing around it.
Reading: {"value": 850, "unit": "kPa"}
